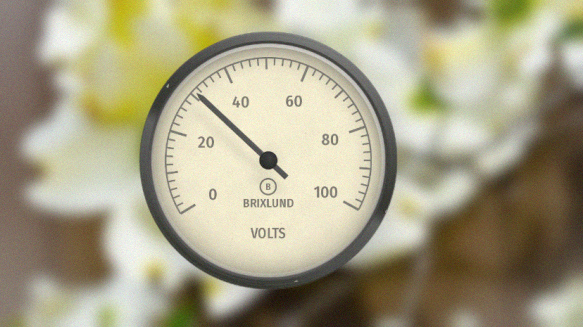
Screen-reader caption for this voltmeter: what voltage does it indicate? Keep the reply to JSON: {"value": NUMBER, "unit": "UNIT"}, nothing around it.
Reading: {"value": 31, "unit": "V"}
